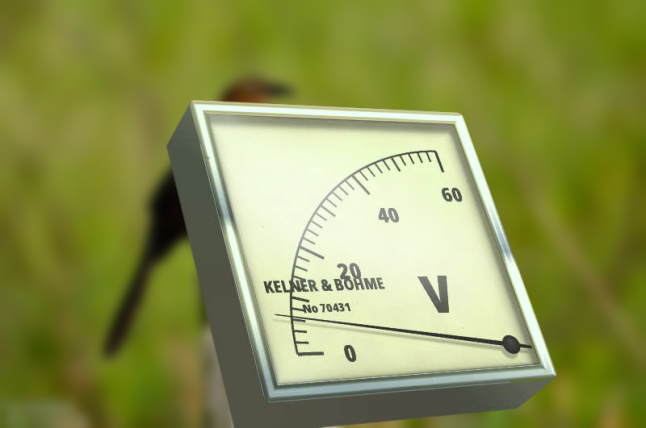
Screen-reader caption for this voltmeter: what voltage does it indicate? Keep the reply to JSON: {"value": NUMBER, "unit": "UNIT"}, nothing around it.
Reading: {"value": 6, "unit": "V"}
